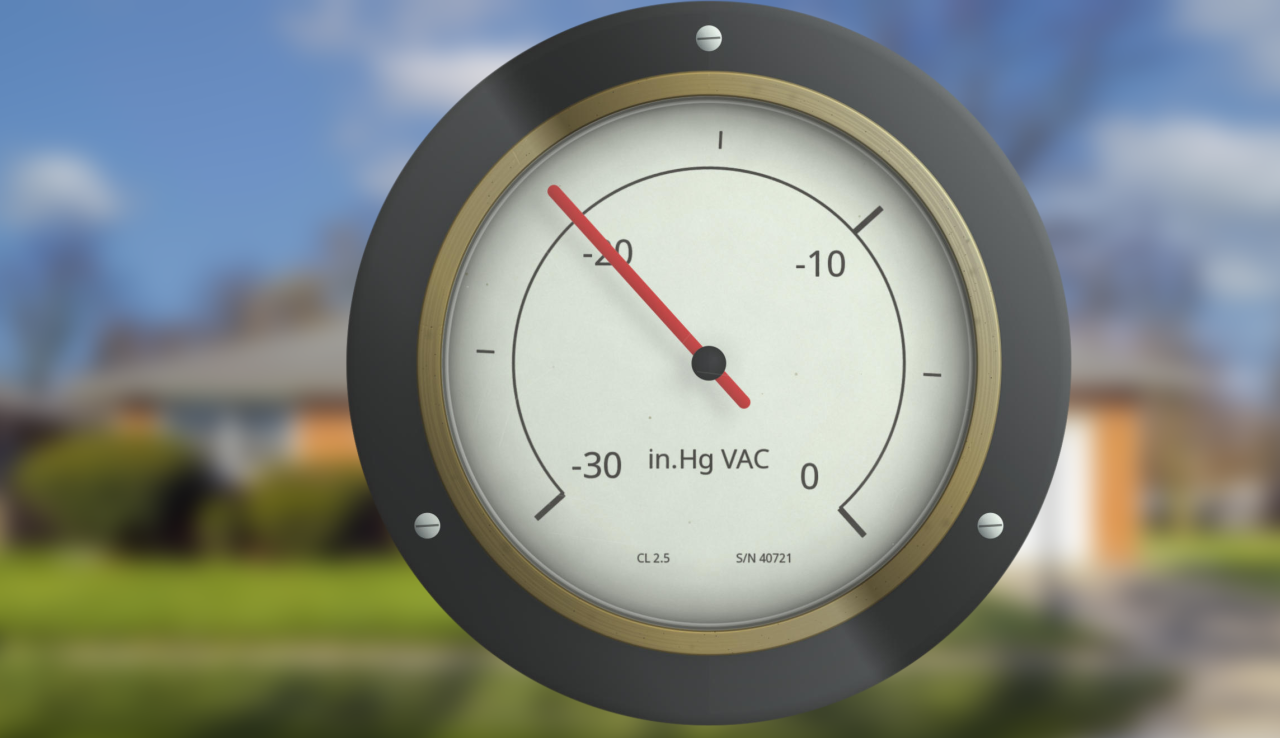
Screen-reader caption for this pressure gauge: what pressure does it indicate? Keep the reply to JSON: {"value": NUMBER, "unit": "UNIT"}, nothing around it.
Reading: {"value": -20, "unit": "inHg"}
